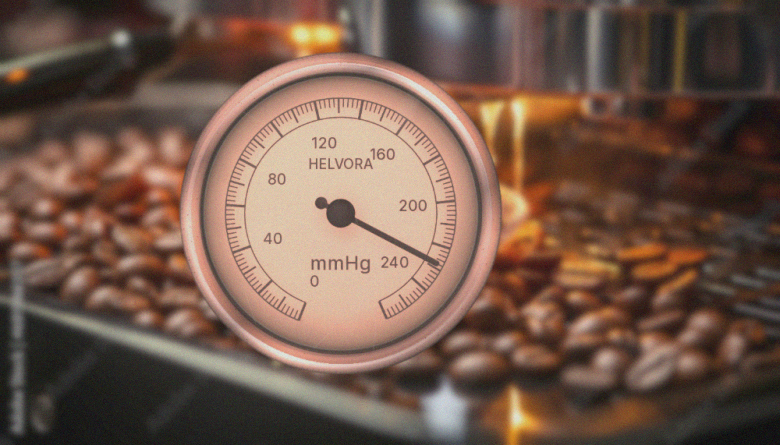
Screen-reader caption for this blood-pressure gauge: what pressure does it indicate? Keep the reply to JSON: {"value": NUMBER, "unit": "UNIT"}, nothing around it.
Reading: {"value": 228, "unit": "mmHg"}
